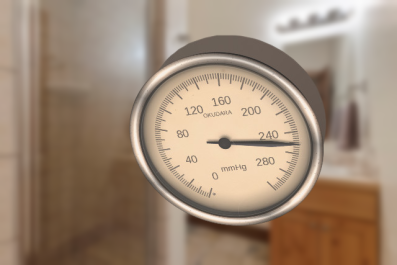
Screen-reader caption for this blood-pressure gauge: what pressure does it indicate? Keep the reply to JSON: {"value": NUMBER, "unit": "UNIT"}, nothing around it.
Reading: {"value": 250, "unit": "mmHg"}
